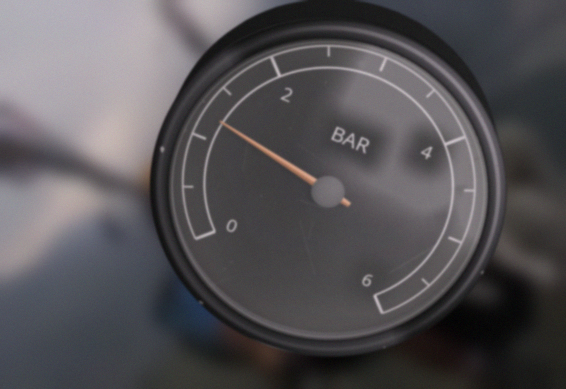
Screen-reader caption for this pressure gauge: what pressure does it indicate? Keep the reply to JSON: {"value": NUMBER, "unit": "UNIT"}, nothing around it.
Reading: {"value": 1.25, "unit": "bar"}
